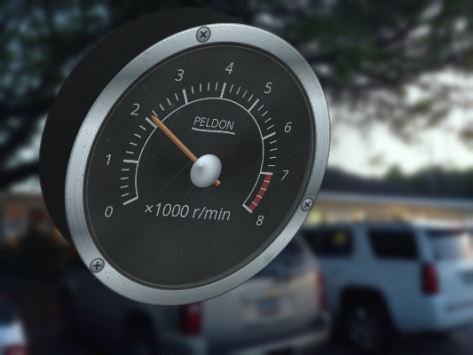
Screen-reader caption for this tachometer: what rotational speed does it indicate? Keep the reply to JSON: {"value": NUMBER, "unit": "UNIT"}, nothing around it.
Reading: {"value": 2100, "unit": "rpm"}
